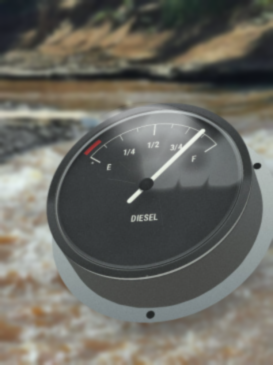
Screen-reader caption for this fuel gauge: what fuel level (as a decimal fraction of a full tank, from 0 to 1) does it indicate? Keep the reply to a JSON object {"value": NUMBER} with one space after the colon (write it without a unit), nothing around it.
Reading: {"value": 0.875}
